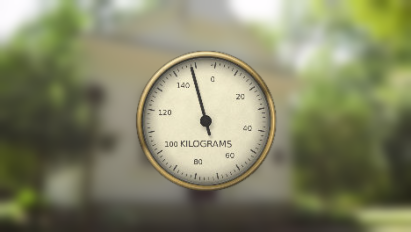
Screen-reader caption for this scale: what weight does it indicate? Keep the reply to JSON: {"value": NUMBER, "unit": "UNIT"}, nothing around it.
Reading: {"value": 148, "unit": "kg"}
